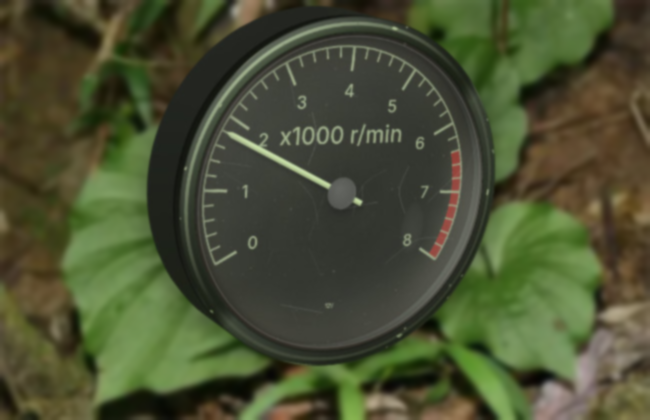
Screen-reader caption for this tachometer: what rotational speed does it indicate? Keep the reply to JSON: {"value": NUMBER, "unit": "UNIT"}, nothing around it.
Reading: {"value": 1800, "unit": "rpm"}
